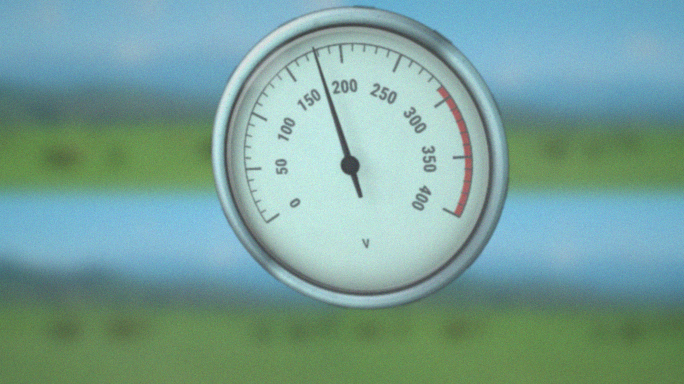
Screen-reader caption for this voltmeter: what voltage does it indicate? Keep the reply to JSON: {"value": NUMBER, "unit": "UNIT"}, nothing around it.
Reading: {"value": 180, "unit": "V"}
